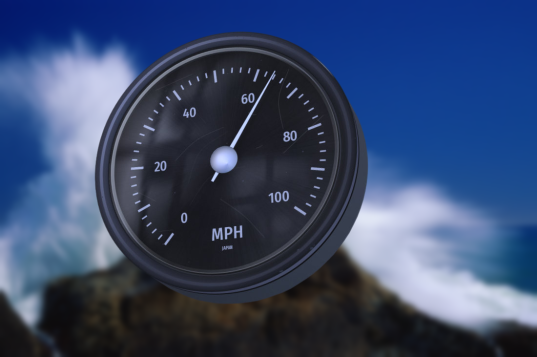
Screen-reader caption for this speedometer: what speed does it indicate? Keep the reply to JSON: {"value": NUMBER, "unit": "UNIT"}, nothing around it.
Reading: {"value": 64, "unit": "mph"}
